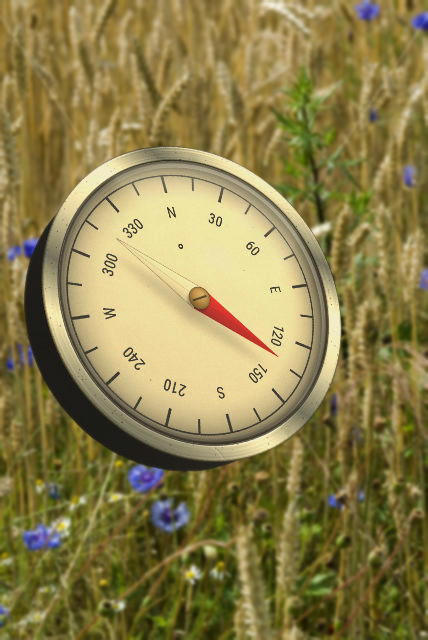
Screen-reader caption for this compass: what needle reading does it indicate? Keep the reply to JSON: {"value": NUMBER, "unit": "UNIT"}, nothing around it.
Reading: {"value": 135, "unit": "°"}
